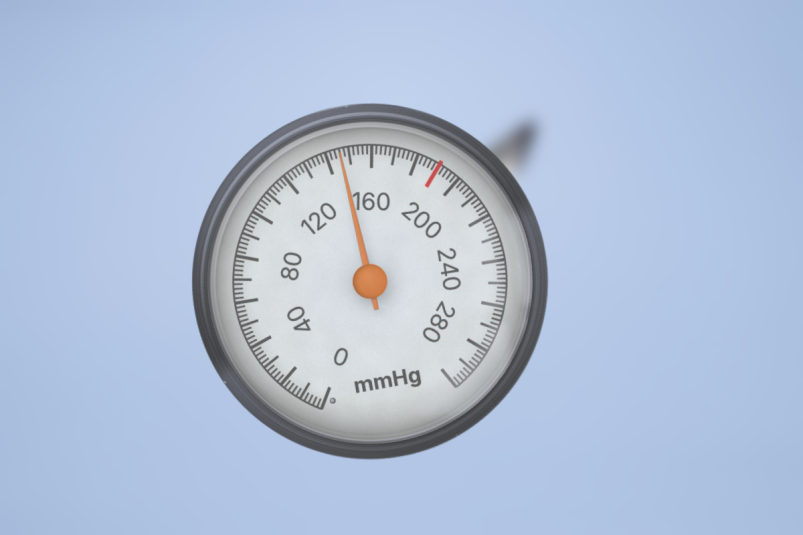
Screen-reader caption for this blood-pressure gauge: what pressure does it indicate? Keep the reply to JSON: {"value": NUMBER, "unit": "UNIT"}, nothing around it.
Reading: {"value": 146, "unit": "mmHg"}
